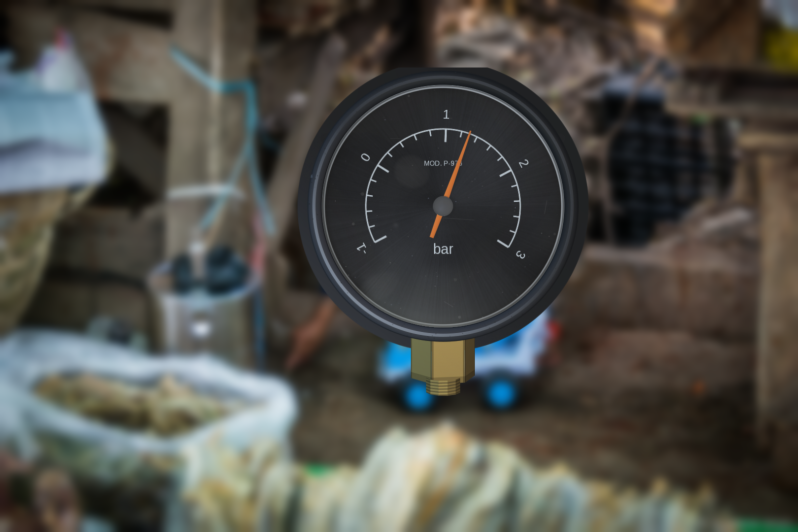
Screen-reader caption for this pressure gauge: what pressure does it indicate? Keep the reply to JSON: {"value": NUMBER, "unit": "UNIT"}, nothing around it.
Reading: {"value": 1.3, "unit": "bar"}
